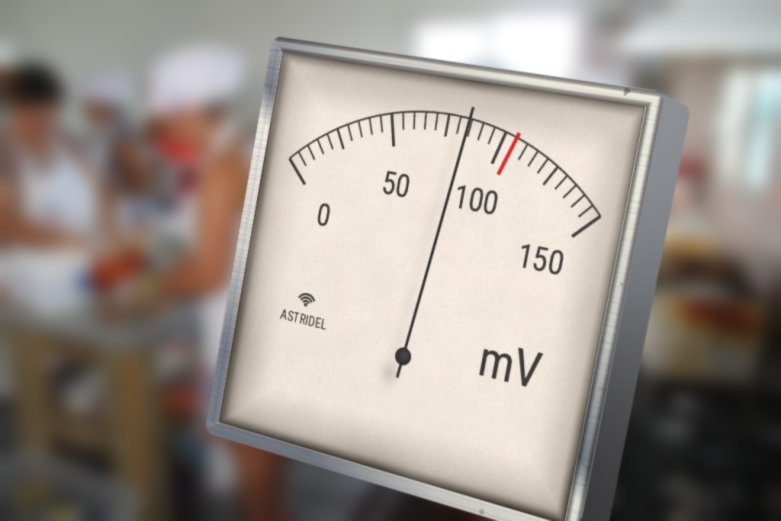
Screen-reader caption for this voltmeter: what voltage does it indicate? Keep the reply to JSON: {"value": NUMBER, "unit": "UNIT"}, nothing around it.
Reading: {"value": 85, "unit": "mV"}
